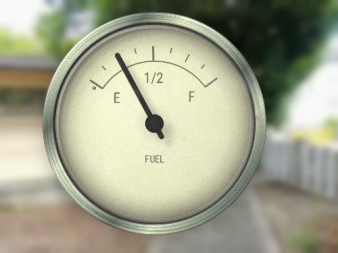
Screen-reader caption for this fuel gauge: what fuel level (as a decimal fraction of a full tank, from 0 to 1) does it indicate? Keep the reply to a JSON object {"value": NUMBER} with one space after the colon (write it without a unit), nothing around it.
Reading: {"value": 0.25}
